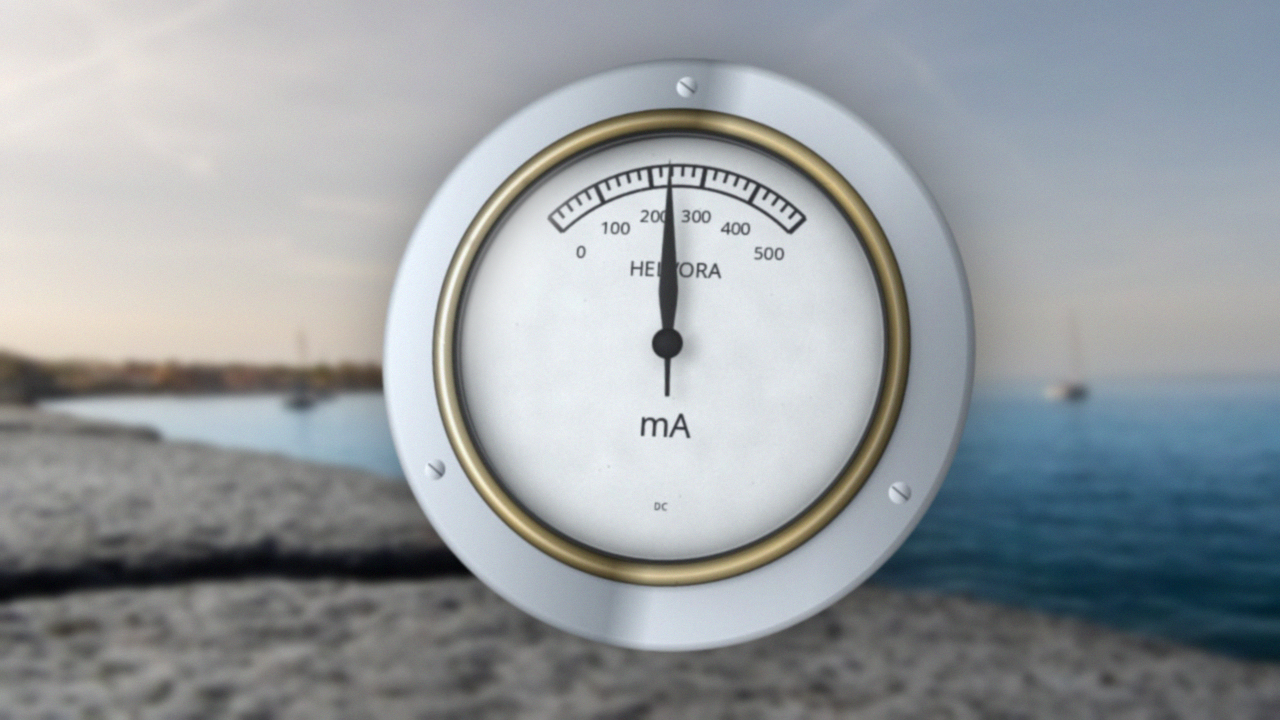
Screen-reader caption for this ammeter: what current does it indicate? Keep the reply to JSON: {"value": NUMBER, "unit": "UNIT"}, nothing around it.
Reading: {"value": 240, "unit": "mA"}
